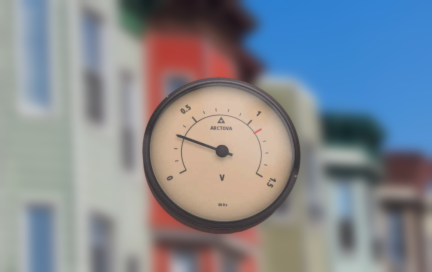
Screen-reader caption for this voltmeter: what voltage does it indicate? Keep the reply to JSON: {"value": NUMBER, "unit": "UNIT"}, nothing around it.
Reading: {"value": 0.3, "unit": "V"}
